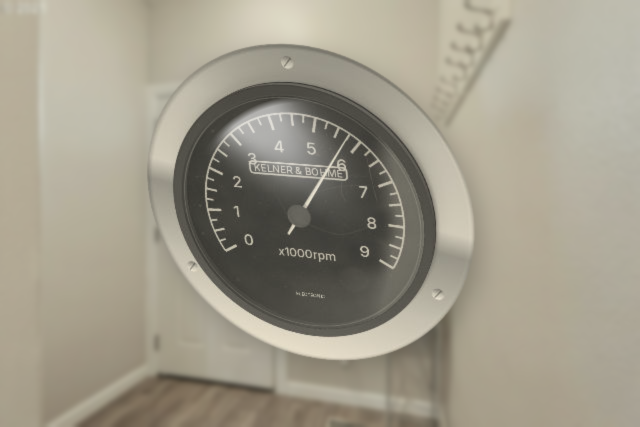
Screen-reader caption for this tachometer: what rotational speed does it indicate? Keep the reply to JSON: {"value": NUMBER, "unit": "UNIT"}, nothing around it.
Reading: {"value": 5750, "unit": "rpm"}
